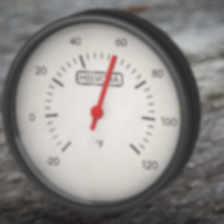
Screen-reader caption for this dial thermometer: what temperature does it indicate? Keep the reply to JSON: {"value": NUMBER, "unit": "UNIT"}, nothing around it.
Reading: {"value": 60, "unit": "°F"}
